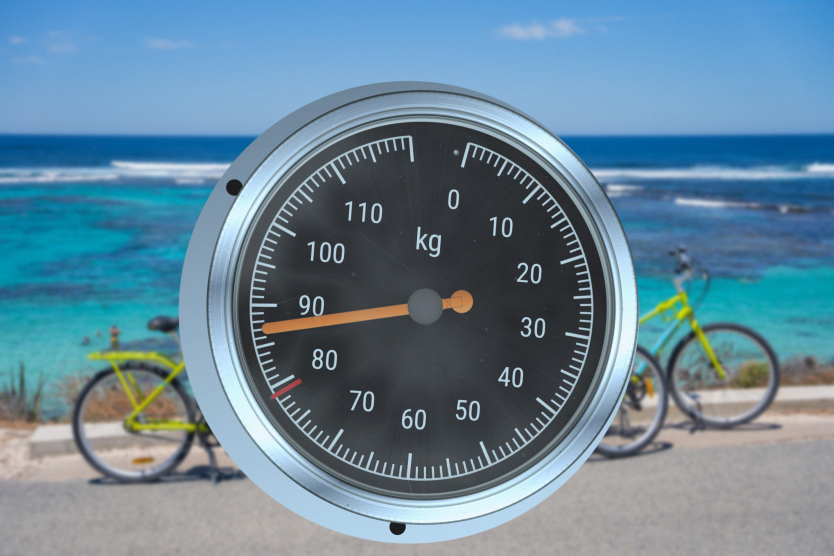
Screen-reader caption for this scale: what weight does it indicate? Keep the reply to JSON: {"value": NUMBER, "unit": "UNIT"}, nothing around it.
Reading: {"value": 87, "unit": "kg"}
